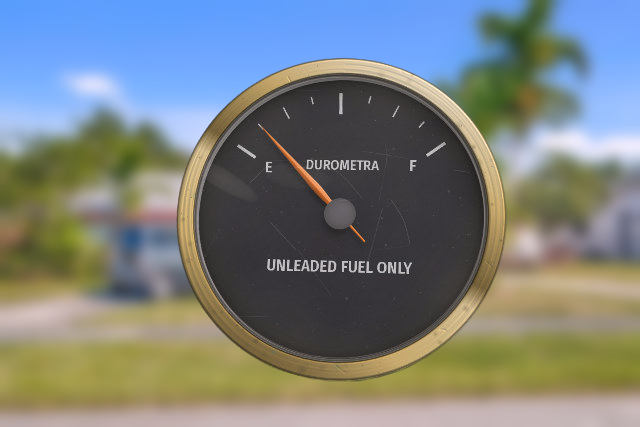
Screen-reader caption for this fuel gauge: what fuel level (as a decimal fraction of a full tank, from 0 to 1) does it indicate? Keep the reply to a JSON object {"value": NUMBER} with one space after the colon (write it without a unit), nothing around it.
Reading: {"value": 0.125}
